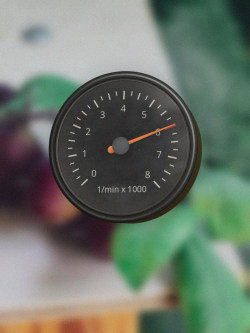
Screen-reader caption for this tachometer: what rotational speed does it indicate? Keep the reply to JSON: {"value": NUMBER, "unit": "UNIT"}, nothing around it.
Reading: {"value": 6000, "unit": "rpm"}
